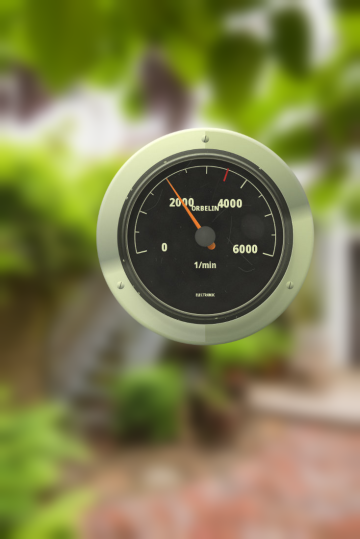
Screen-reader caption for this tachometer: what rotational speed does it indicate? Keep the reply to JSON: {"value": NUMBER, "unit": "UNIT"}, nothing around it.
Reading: {"value": 2000, "unit": "rpm"}
